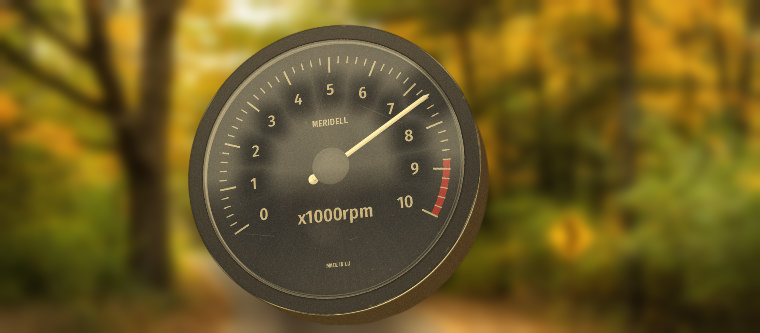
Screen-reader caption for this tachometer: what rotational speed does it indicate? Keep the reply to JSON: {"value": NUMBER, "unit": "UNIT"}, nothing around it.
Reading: {"value": 7400, "unit": "rpm"}
